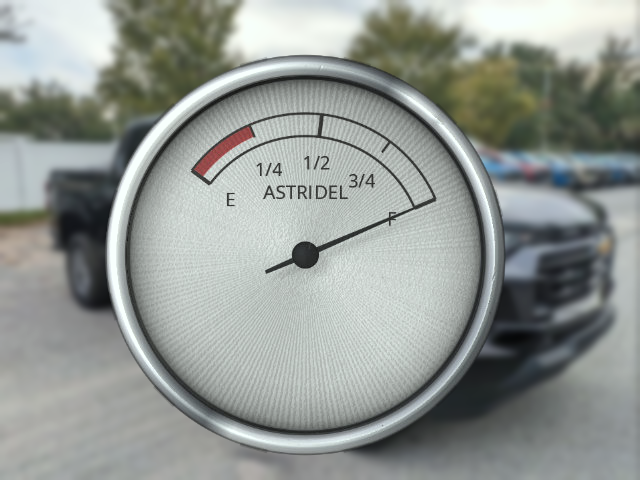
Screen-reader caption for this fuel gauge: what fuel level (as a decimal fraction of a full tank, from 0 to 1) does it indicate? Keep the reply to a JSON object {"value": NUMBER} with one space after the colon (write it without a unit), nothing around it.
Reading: {"value": 1}
